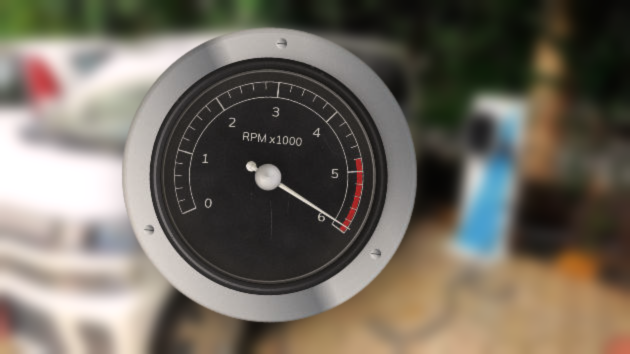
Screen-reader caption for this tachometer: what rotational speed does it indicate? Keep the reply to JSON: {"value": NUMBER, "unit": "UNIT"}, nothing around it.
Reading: {"value": 5900, "unit": "rpm"}
